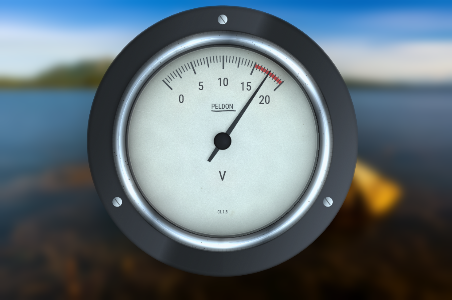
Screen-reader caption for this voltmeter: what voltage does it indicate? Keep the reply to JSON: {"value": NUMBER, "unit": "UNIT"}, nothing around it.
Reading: {"value": 17.5, "unit": "V"}
